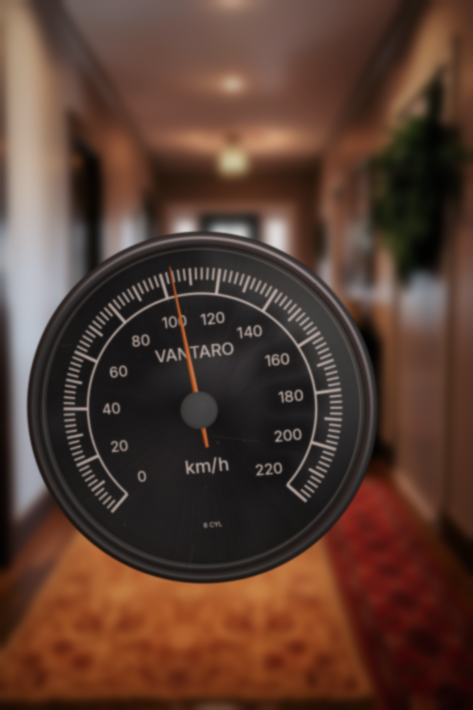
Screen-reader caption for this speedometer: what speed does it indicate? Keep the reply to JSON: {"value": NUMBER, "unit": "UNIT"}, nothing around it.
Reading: {"value": 104, "unit": "km/h"}
